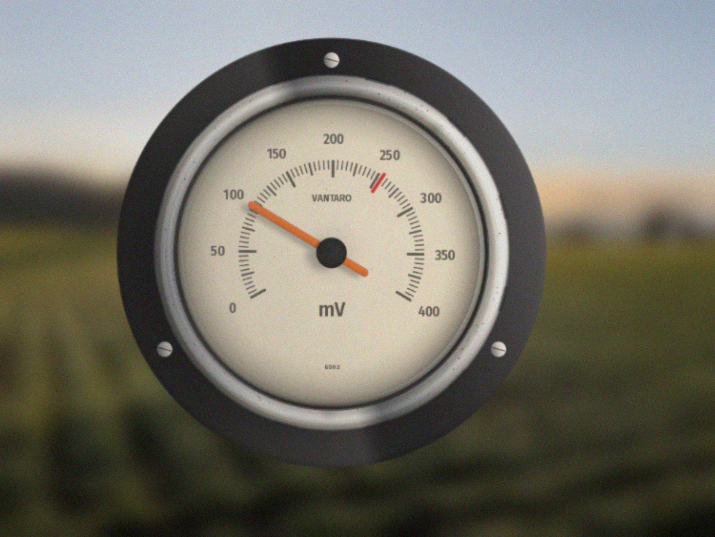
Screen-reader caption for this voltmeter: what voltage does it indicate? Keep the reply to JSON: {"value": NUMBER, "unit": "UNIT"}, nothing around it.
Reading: {"value": 100, "unit": "mV"}
